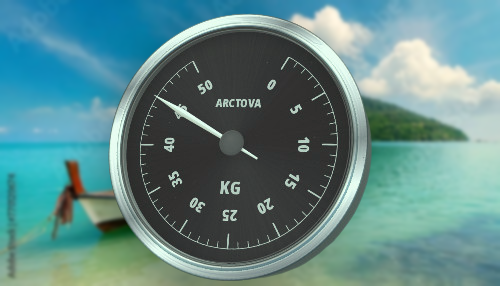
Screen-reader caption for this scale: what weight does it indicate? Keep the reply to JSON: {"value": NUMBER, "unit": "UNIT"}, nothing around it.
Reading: {"value": 45, "unit": "kg"}
